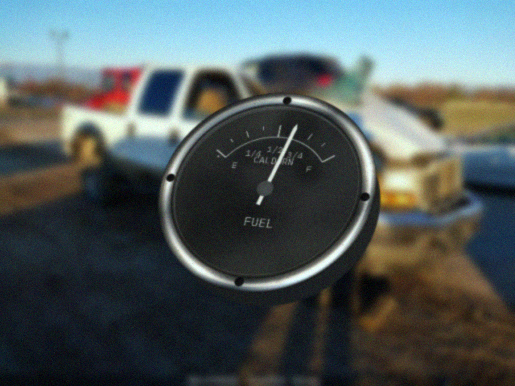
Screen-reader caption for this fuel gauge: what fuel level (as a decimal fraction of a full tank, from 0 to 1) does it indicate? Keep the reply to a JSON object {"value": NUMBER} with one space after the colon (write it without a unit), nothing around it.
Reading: {"value": 0.625}
